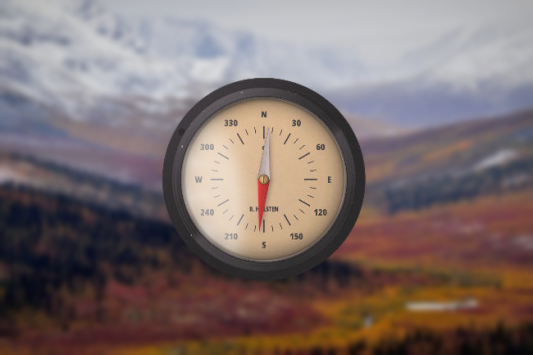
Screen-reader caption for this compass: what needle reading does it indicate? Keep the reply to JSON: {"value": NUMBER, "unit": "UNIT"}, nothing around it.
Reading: {"value": 185, "unit": "°"}
